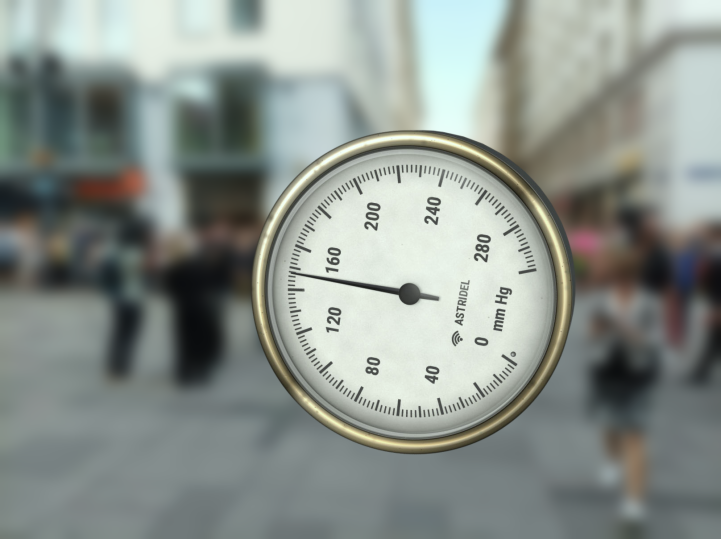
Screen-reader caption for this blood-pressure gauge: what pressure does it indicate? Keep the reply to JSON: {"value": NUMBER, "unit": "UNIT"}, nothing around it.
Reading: {"value": 148, "unit": "mmHg"}
